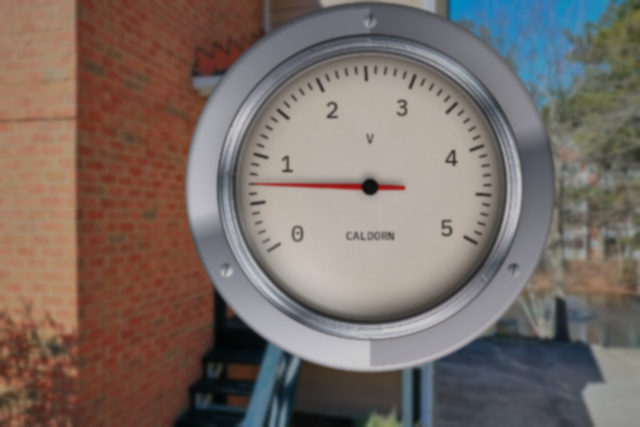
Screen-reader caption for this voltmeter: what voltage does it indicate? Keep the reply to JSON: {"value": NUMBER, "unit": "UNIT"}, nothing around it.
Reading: {"value": 0.7, "unit": "V"}
